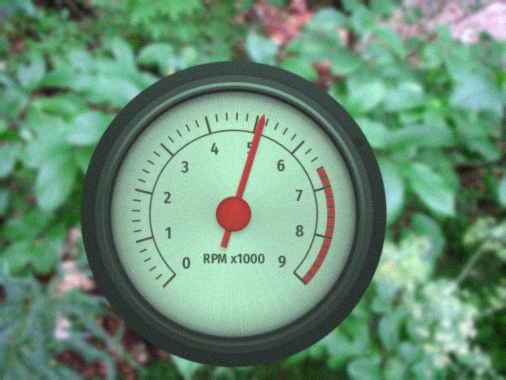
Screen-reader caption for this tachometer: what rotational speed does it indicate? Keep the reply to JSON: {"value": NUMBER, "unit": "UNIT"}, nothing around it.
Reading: {"value": 5100, "unit": "rpm"}
